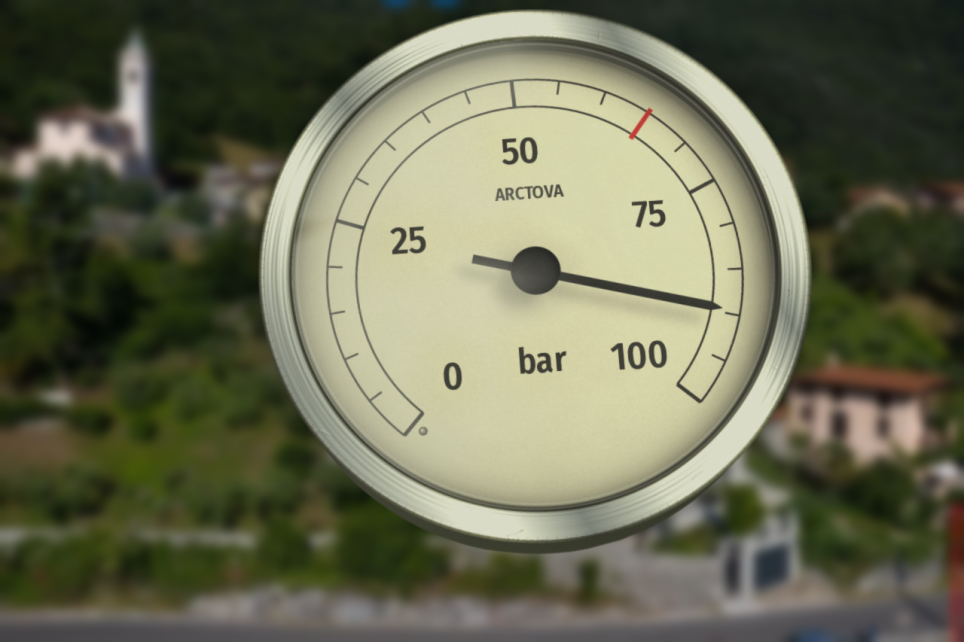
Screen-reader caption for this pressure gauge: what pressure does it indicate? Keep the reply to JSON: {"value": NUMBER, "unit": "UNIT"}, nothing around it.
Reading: {"value": 90, "unit": "bar"}
